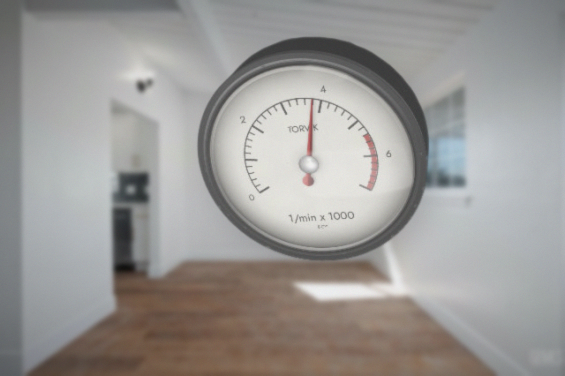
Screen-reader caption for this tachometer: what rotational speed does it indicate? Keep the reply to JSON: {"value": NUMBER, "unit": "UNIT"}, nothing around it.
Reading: {"value": 3800, "unit": "rpm"}
